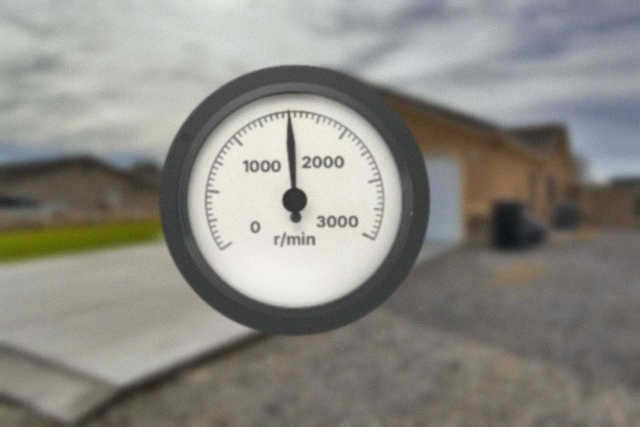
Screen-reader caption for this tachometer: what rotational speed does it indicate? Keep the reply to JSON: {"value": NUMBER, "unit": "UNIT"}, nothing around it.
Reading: {"value": 1500, "unit": "rpm"}
